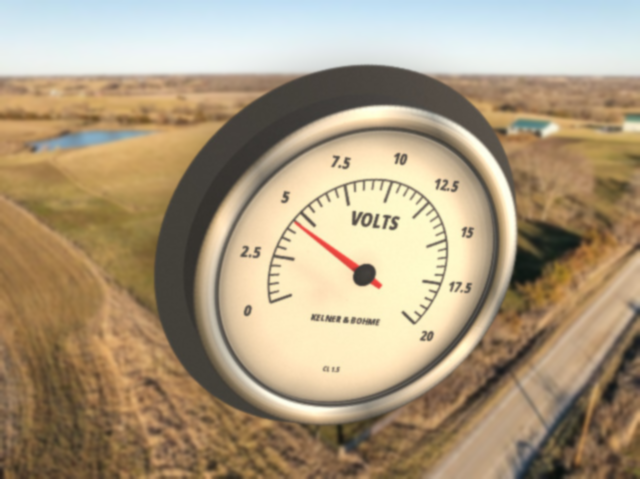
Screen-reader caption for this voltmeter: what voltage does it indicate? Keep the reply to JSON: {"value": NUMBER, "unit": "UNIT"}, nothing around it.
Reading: {"value": 4.5, "unit": "V"}
